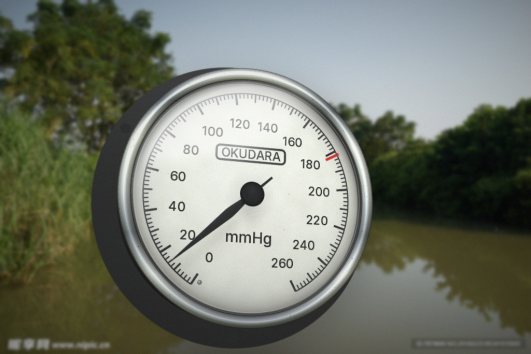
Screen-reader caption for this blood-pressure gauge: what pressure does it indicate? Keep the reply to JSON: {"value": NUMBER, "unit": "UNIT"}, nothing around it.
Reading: {"value": 14, "unit": "mmHg"}
